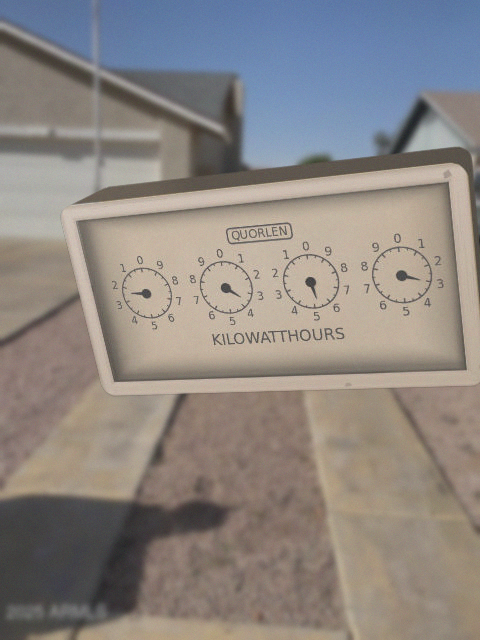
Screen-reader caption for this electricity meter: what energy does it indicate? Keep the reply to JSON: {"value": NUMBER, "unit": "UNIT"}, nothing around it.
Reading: {"value": 2353, "unit": "kWh"}
